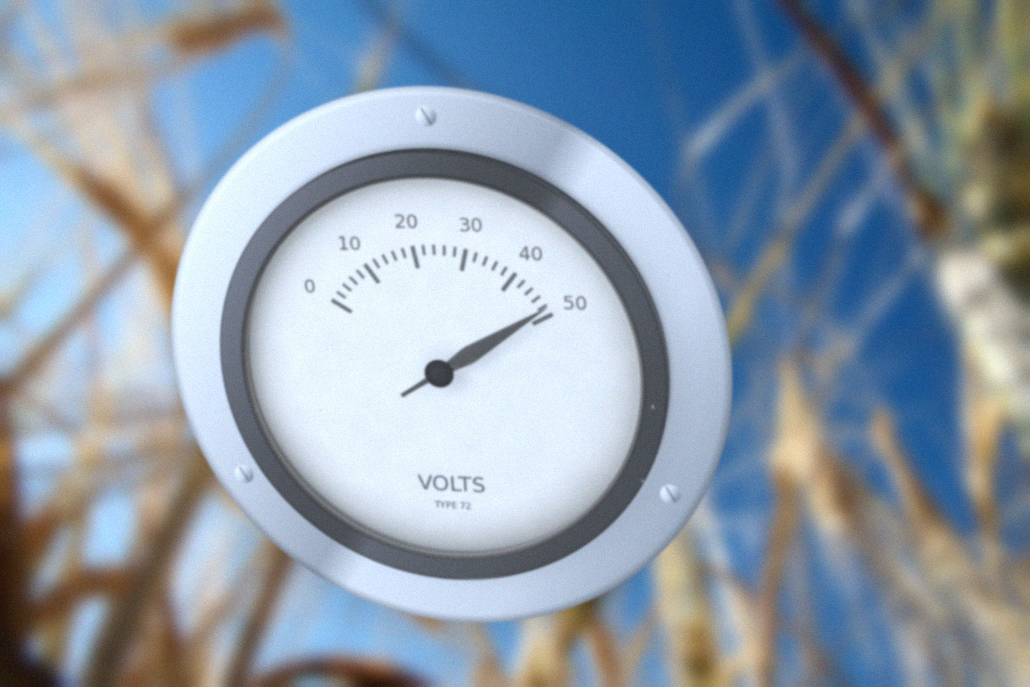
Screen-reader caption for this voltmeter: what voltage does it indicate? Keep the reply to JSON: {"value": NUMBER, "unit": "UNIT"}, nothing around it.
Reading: {"value": 48, "unit": "V"}
